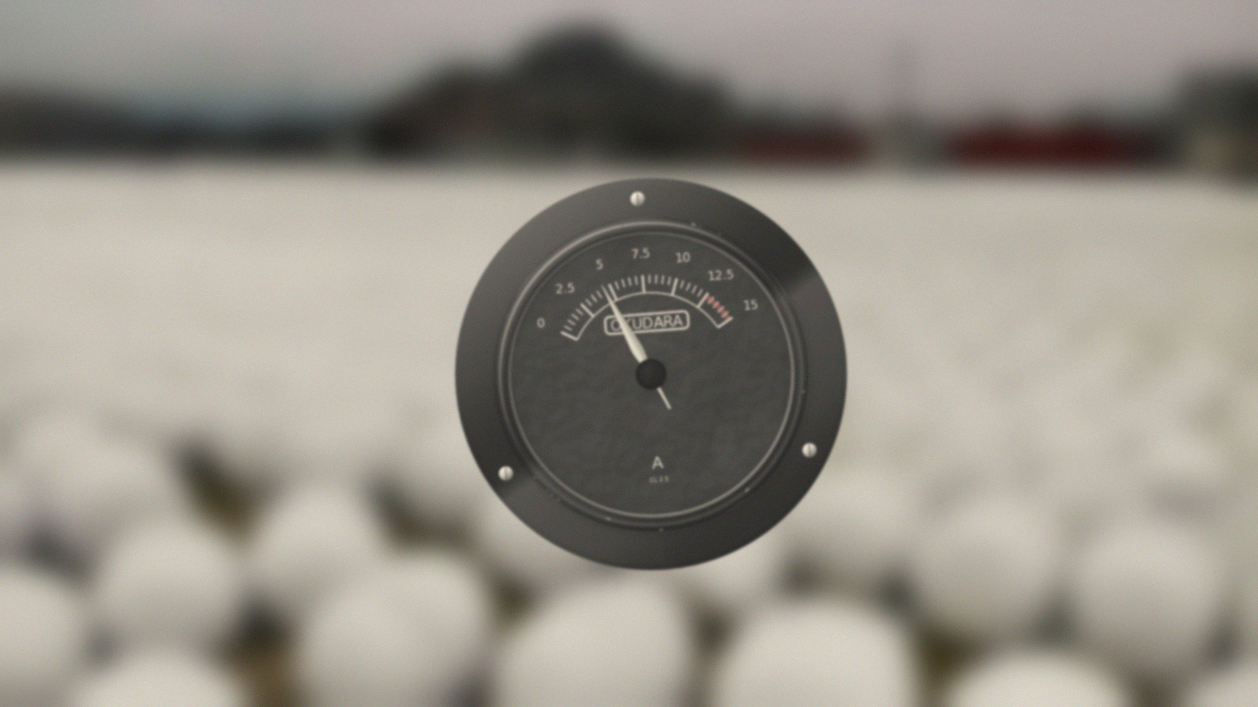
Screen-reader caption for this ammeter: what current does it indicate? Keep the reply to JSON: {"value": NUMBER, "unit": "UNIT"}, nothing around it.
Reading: {"value": 4.5, "unit": "A"}
